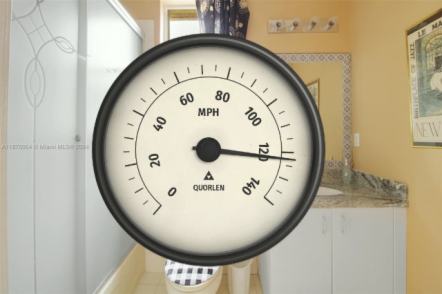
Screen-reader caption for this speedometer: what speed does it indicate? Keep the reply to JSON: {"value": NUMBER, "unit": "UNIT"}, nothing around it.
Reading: {"value": 122.5, "unit": "mph"}
